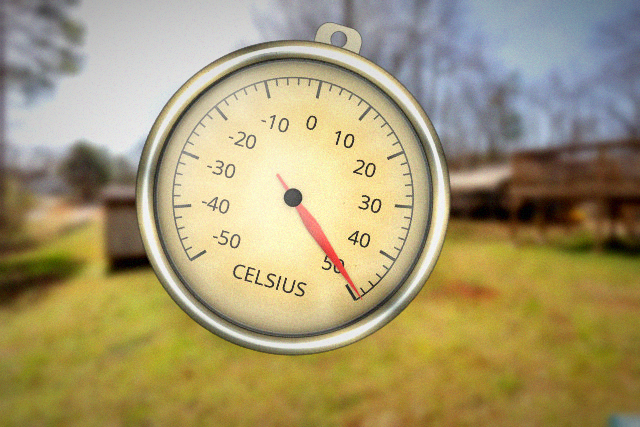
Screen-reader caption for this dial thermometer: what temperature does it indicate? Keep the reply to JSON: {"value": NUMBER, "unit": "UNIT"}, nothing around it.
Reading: {"value": 49, "unit": "°C"}
